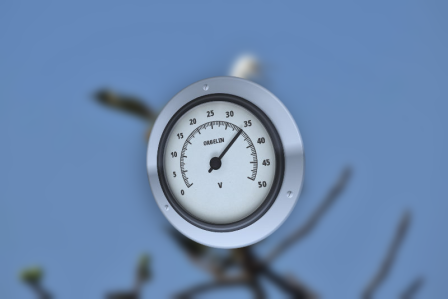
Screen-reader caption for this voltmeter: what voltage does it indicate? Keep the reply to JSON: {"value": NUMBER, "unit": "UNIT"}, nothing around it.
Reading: {"value": 35, "unit": "V"}
